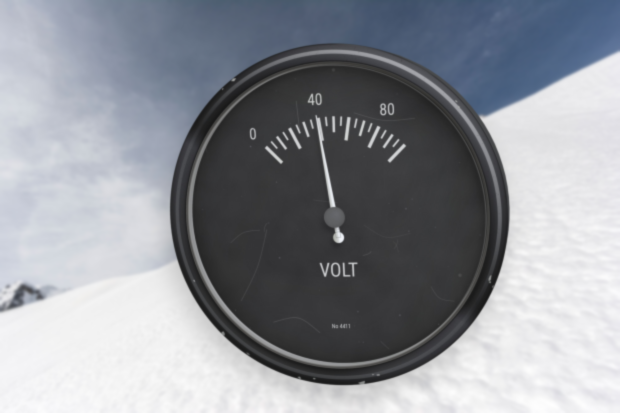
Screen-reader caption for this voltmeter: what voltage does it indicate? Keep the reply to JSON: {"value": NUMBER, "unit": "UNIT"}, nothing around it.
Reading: {"value": 40, "unit": "V"}
